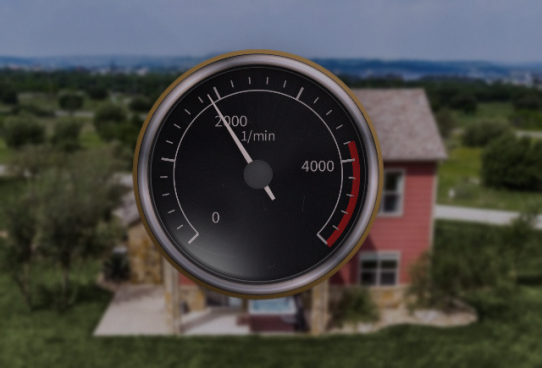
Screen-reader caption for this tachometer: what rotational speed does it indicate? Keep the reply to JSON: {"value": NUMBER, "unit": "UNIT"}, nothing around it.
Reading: {"value": 1900, "unit": "rpm"}
